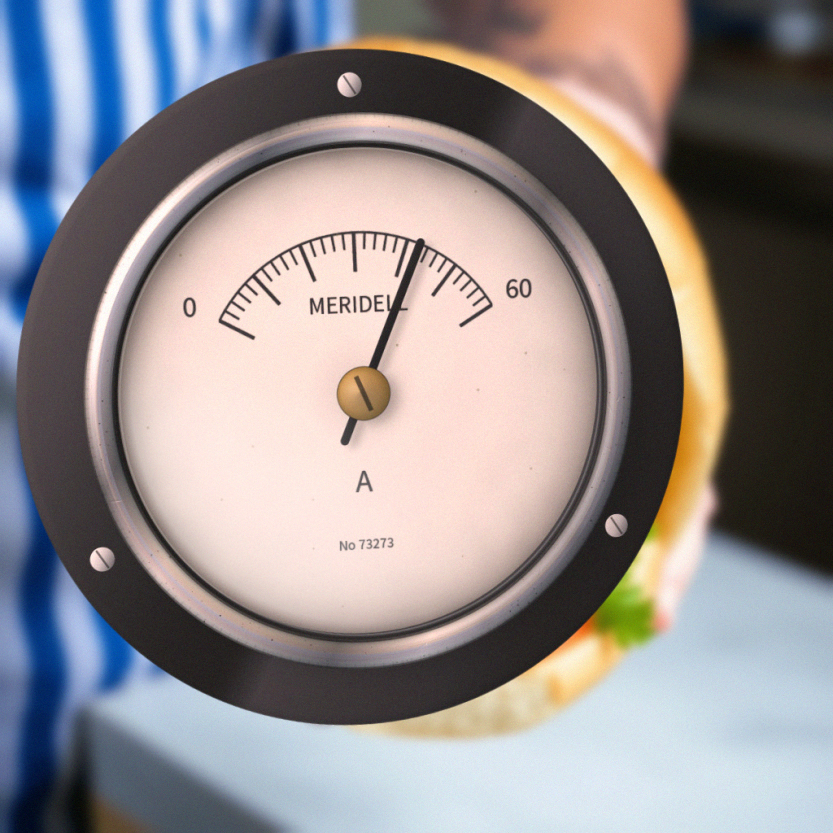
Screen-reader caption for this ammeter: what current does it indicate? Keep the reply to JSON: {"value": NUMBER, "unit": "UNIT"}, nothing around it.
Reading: {"value": 42, "unit": "A"}
